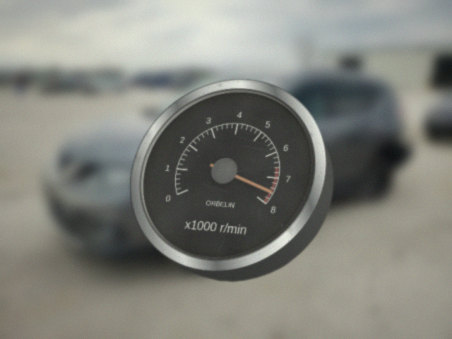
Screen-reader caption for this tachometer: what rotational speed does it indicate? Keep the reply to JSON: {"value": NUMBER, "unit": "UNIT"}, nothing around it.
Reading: {"value": 7600, "unit": "rpm"}
